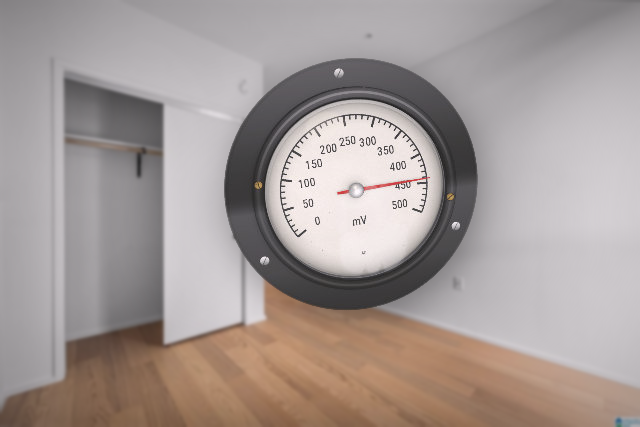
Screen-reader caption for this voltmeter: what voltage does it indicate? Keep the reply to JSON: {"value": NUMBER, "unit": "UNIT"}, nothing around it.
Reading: {"value": 440, "unit": "mV"}
